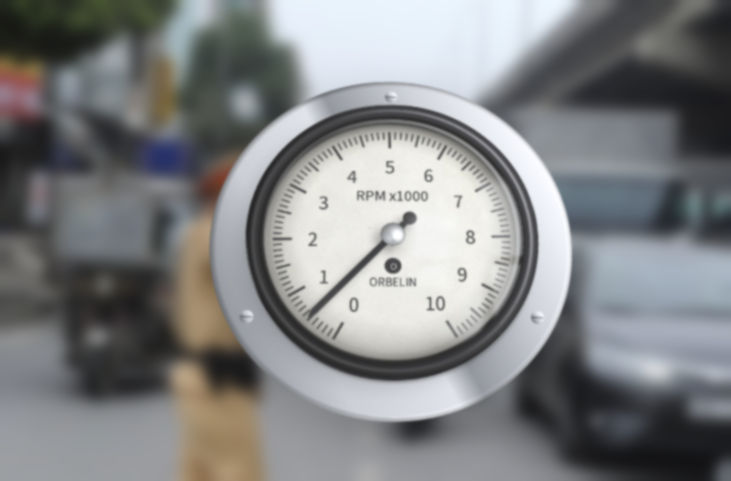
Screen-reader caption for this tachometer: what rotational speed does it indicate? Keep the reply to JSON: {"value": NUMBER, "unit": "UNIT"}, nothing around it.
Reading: {"value": 500, "unit": "rpm"}
